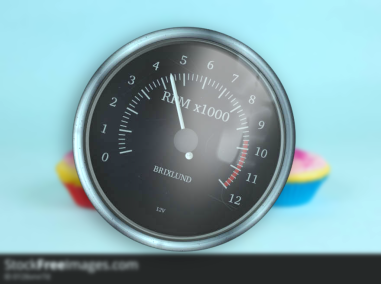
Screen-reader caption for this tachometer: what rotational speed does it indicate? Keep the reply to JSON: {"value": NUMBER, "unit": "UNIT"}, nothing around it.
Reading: {"value": 4400, "unit": "rpm"}
